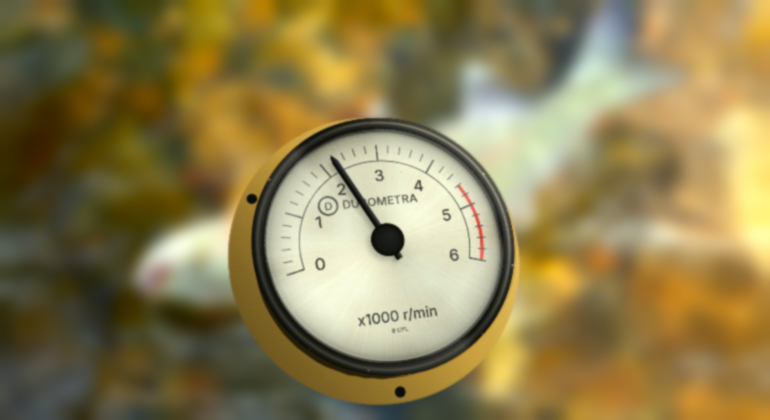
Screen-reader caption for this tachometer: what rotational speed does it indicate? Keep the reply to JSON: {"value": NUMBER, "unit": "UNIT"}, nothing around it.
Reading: {"value": 2200, "unit": "rpm"}
